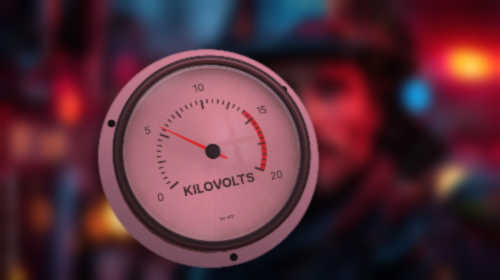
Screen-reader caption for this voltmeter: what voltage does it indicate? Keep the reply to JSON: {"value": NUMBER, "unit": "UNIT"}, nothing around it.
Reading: {"value": 5.5, "unit": "kV"}
